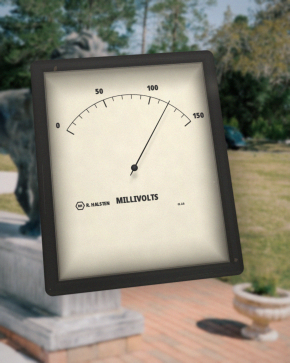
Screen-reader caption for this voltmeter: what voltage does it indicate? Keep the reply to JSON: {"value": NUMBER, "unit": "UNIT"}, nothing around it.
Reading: {"value": 120, "unit": "mV"}
